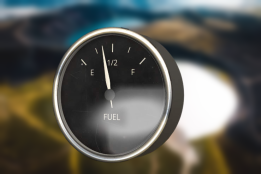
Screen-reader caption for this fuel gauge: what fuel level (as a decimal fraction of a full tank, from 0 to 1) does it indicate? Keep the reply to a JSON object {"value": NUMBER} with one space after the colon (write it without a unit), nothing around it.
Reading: {"value": 0.375}
